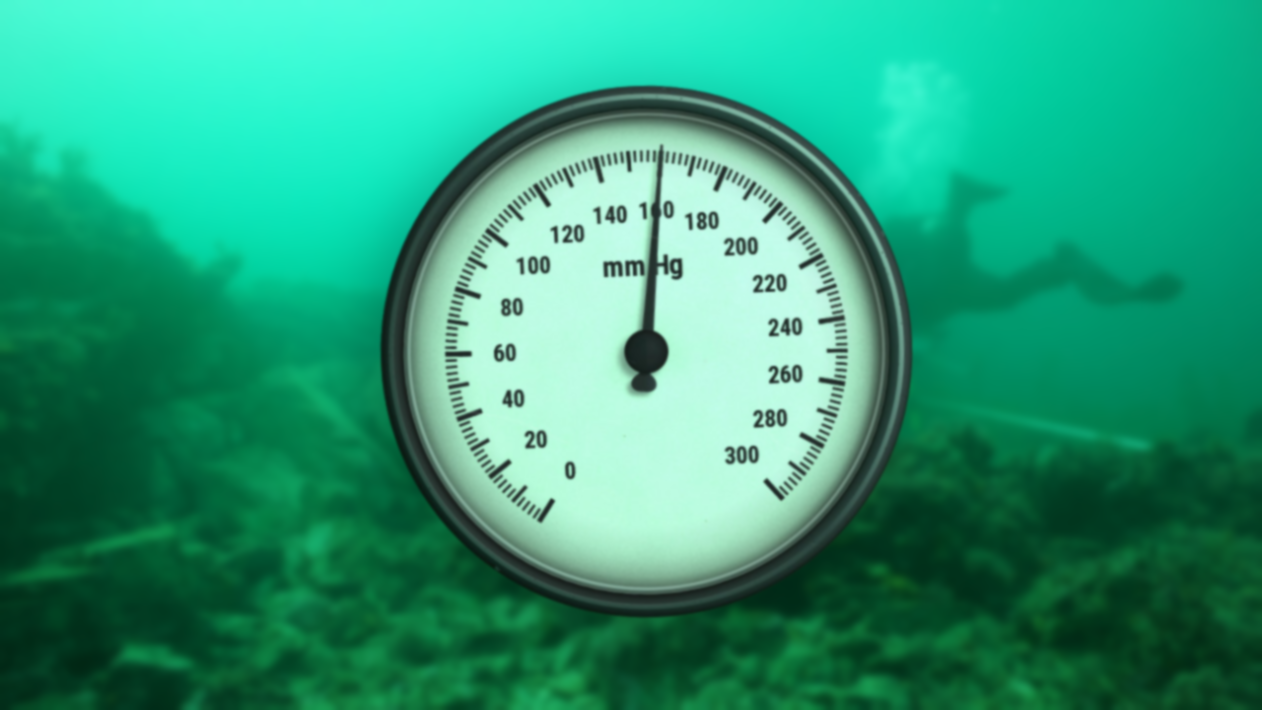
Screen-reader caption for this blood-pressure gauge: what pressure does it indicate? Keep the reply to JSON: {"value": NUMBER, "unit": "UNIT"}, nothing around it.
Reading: {"value": 160, "unit": "mmHg"}
